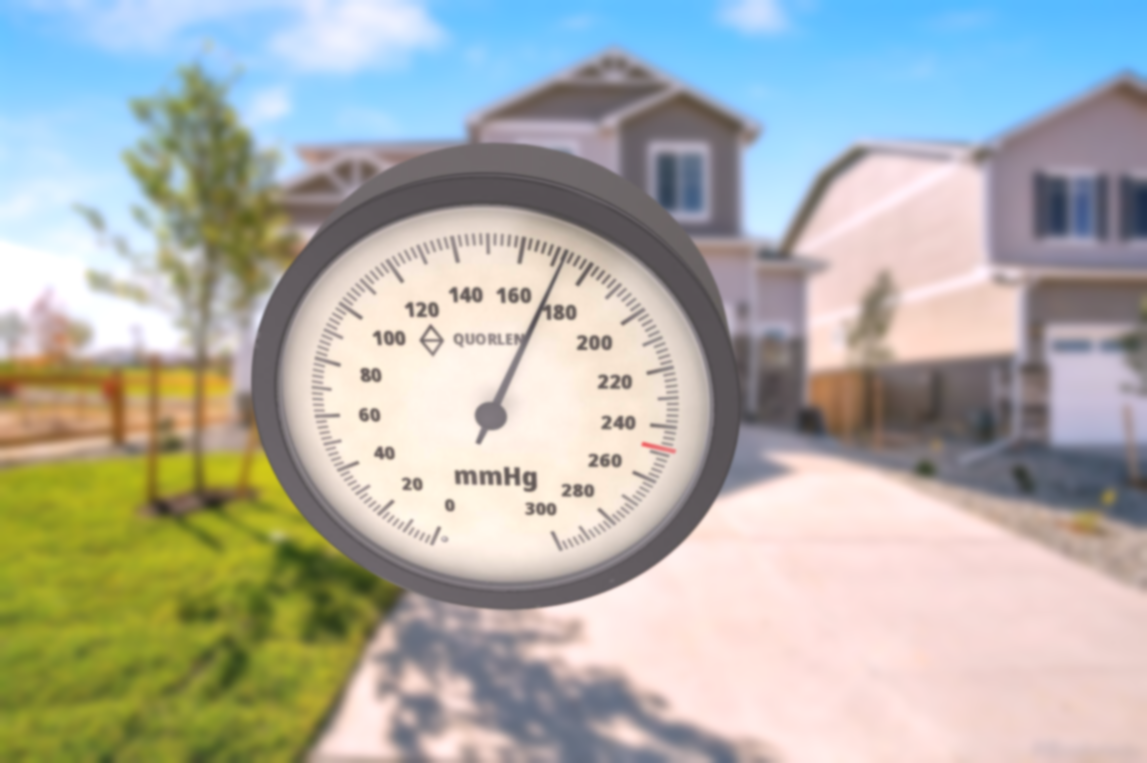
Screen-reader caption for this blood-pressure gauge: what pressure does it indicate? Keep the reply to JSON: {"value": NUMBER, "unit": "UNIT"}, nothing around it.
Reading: {"value": 172, "unit": "mmHg"}
